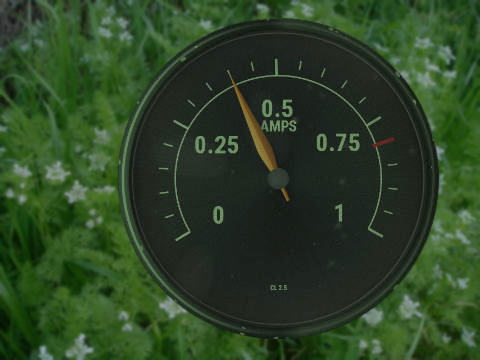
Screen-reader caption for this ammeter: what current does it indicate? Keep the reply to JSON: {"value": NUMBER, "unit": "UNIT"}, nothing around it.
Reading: {"value": 0.4, "unit": "A"}
